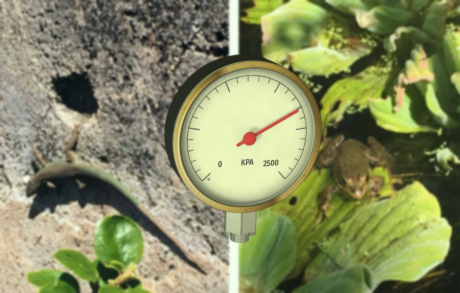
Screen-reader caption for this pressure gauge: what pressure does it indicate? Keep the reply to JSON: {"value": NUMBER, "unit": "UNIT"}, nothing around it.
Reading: {"value": 1800, "unit": "kPa"}
